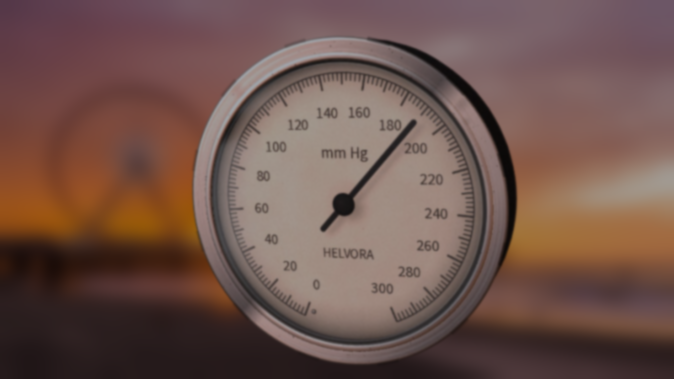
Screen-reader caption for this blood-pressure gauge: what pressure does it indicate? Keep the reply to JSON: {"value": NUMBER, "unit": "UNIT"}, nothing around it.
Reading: {"value": 190, "unit": "mmHg"}
